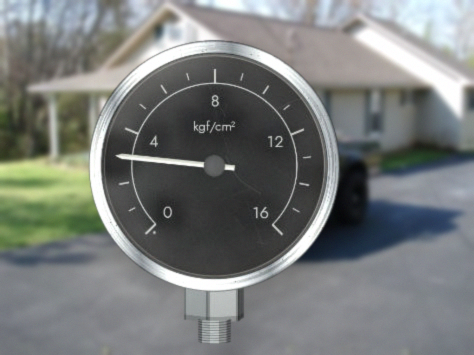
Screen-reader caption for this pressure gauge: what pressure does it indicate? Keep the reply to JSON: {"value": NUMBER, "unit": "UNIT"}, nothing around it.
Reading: {"value": 3, "unit": "kg/cm²"}
